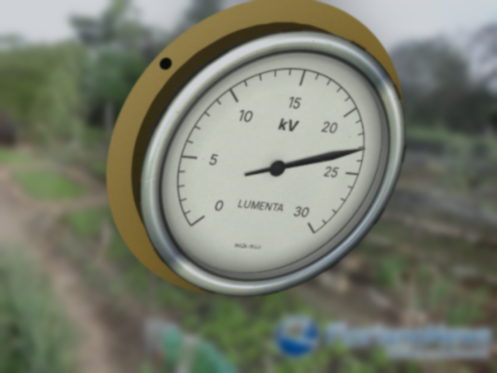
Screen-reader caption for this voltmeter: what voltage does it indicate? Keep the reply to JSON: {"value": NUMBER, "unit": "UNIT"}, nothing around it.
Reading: {"value": 23, "unit": "kV"}
